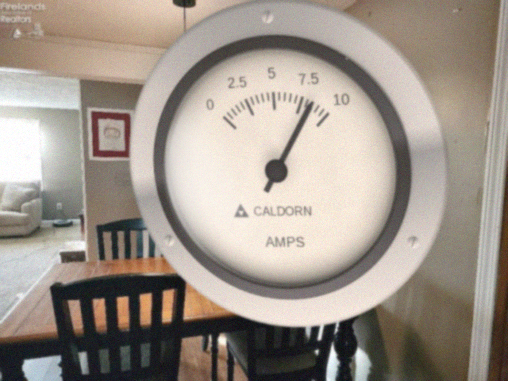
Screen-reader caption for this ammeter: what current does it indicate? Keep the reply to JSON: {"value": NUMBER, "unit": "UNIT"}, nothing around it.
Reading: {"value": 8.5, "unit": "A"}
